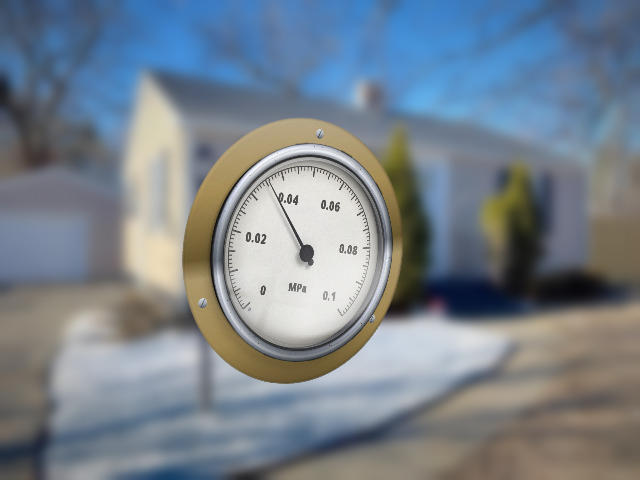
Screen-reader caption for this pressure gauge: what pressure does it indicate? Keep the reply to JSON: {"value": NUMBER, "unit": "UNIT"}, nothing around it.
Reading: {"value": 0.035, "unit": "MPa"}
